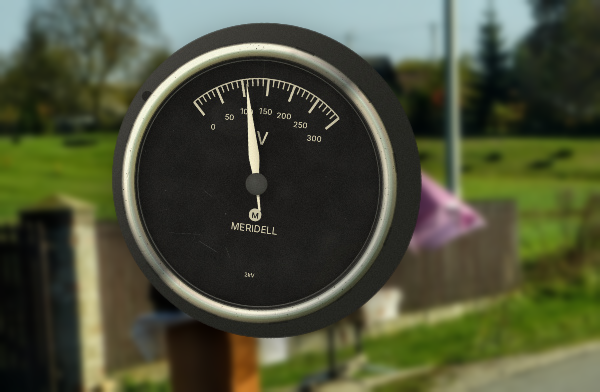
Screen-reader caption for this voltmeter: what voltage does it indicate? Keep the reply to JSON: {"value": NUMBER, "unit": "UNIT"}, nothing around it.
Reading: {"value": 110, "unit": "V"}
